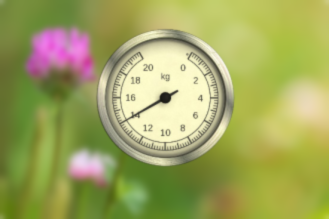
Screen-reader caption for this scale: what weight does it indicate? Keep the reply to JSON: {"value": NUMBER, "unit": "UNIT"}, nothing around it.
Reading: {"value": 14, "unit": "kg"}
